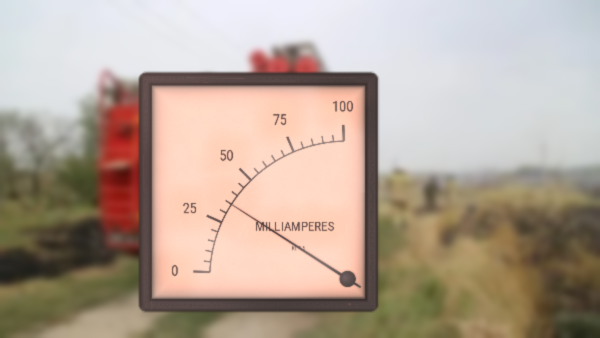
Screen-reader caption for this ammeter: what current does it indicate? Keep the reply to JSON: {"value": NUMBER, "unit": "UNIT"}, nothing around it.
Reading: {"value": 35, "unit": "mA"}
